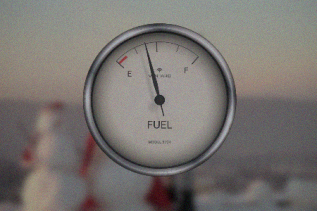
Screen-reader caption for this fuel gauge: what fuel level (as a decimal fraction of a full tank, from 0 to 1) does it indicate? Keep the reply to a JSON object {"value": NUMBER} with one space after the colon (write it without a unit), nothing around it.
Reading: {"value": 0.375}
